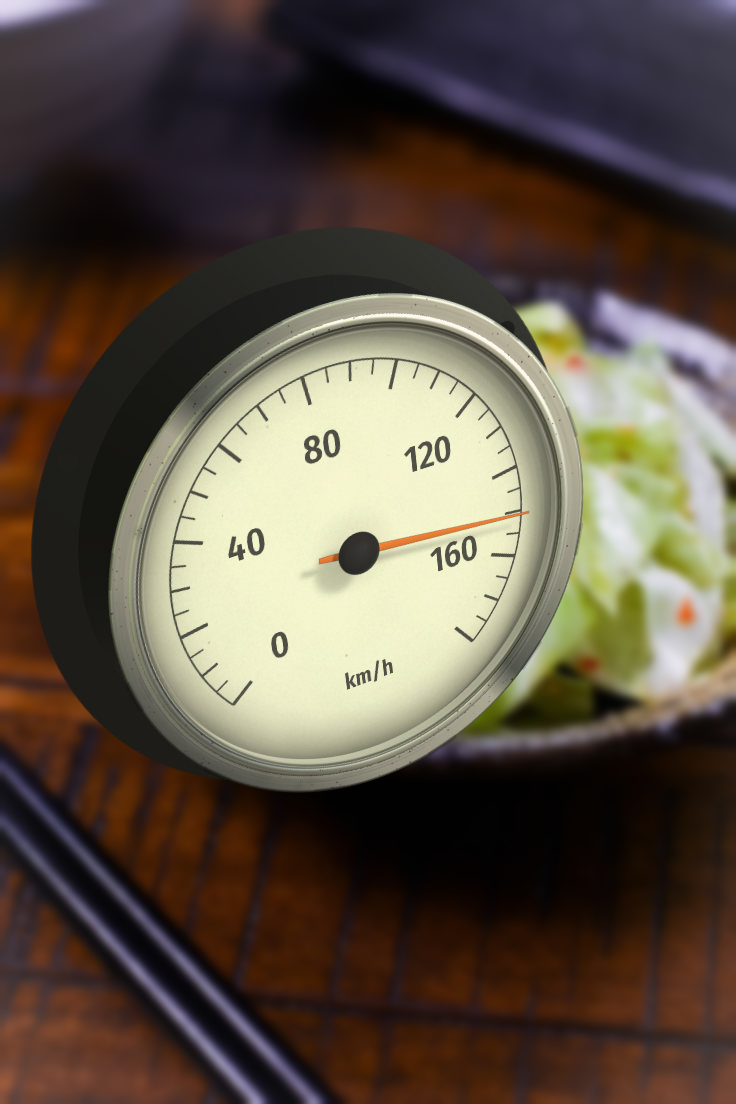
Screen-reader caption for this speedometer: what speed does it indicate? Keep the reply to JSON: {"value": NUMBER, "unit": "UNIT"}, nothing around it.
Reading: {"value": 150, "unit": "km/h"}
